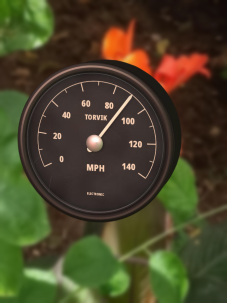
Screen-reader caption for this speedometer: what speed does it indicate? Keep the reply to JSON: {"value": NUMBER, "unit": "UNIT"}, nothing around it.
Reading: {"value": 90, "unit": "mph"}
